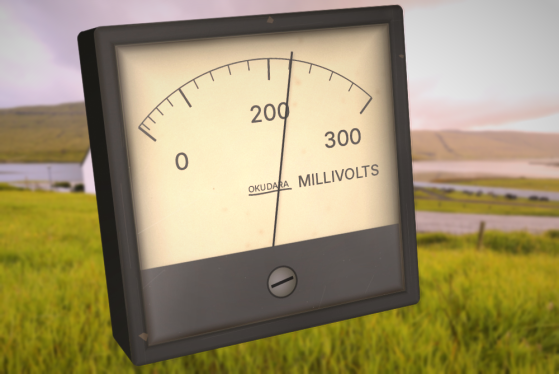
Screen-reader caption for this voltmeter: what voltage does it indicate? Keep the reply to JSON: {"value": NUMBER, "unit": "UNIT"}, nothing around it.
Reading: {"value": 220, "unit": "mV"}
